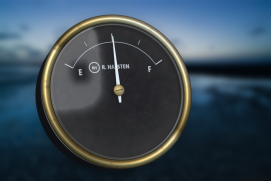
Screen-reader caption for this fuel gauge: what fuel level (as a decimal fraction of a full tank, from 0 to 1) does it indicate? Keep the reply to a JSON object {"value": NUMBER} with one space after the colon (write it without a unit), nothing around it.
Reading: {"value": 0.5}
